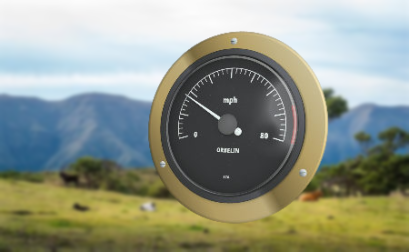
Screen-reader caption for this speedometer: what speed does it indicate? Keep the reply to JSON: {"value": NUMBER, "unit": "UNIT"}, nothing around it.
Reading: {"value": 18, "unit": "mph"}
